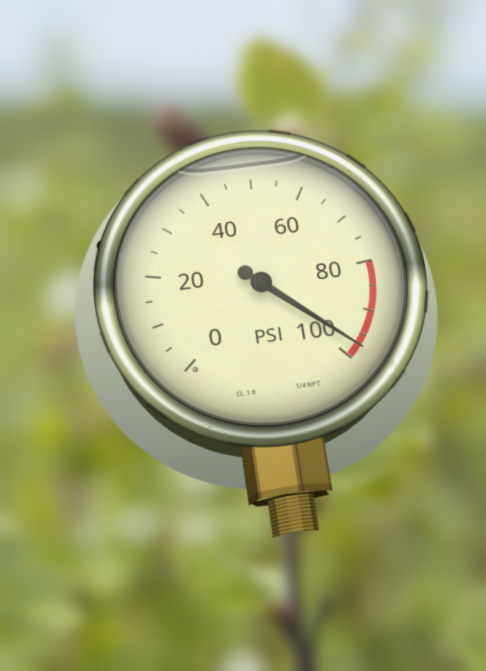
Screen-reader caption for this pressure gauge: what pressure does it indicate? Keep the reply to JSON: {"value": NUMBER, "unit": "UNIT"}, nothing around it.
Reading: {"value": 97.5, "unit": "psi"}
